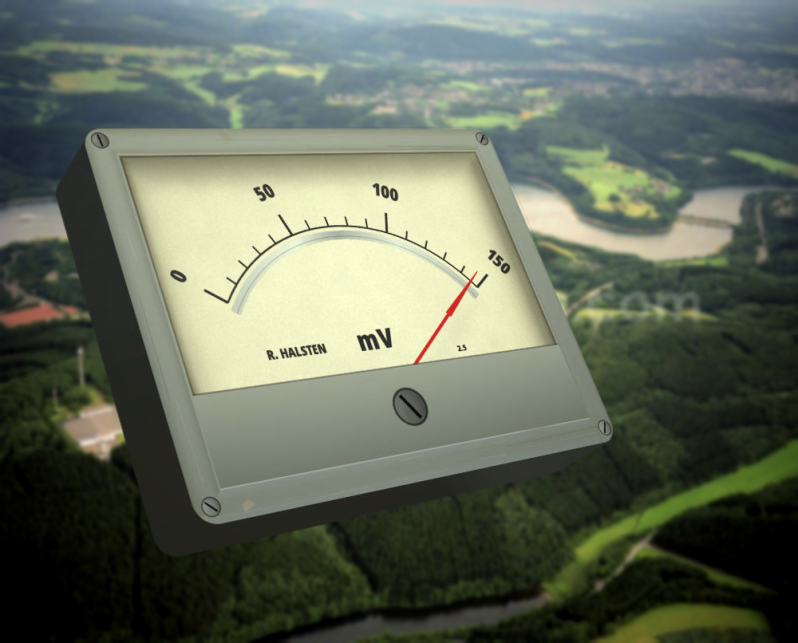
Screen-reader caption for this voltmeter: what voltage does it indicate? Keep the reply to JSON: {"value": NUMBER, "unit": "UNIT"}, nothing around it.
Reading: {"value": 145, "unit": "mV"}
